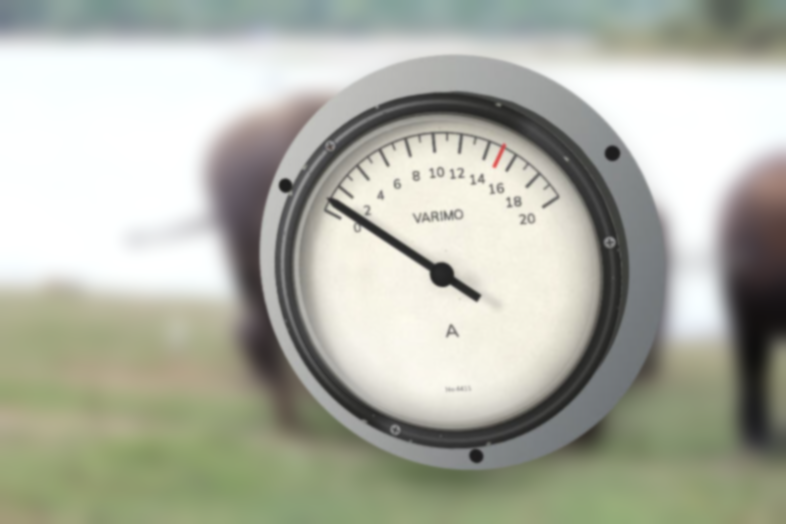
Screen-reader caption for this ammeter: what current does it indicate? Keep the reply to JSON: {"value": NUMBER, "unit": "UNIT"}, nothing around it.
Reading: {"value": 1, "unit": "A"}
